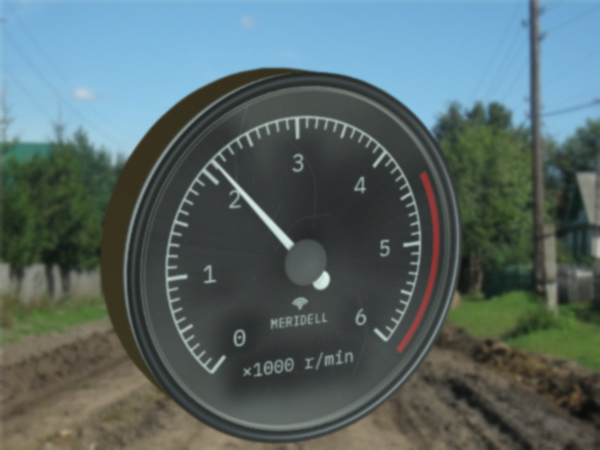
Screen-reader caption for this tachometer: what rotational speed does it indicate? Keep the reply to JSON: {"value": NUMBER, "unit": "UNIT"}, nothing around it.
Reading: {"value": 2100, "unit": "rpm"}
